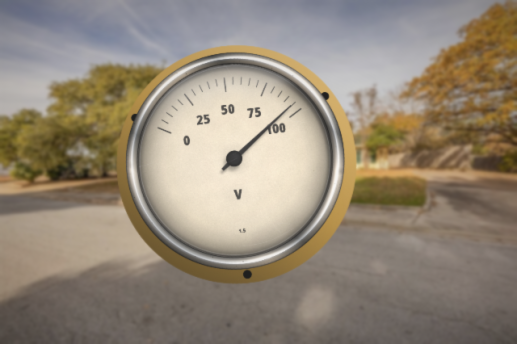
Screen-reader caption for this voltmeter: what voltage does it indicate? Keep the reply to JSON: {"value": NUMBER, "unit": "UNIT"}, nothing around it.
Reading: {"value": 95, "unit": "V"}
